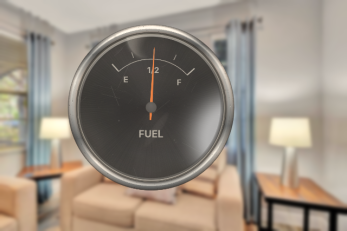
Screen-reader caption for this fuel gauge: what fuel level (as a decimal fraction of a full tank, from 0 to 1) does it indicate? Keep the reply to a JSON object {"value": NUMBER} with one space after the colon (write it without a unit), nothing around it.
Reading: {"value": 0.5}
